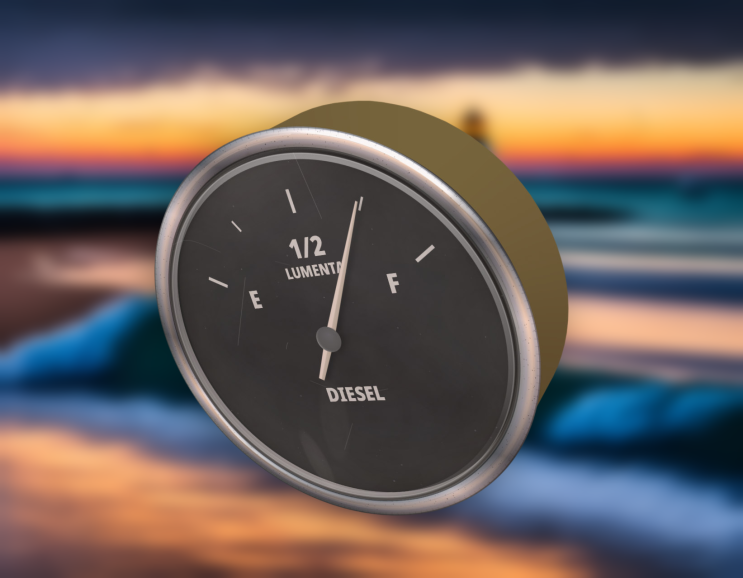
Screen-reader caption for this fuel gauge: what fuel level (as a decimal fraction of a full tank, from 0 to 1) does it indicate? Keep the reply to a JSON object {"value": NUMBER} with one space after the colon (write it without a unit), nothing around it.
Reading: {"value": 0.75}
